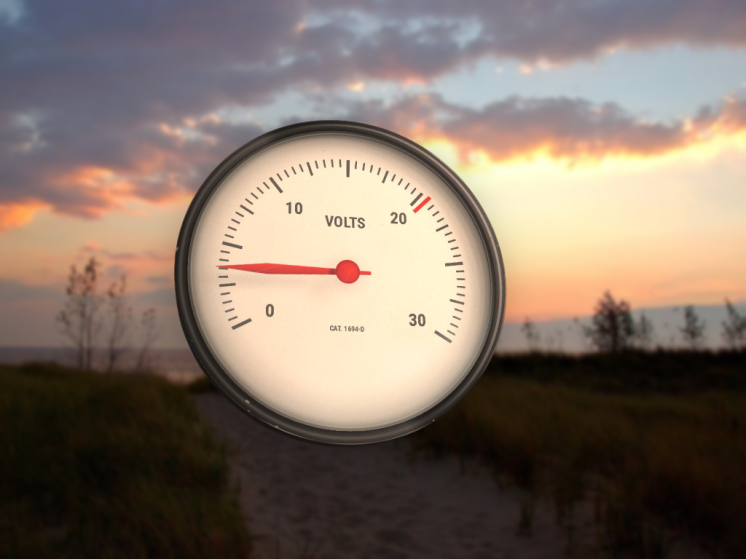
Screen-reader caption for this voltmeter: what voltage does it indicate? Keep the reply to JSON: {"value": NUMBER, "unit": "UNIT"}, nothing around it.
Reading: {"value": 3.5, "unit": "V"}
